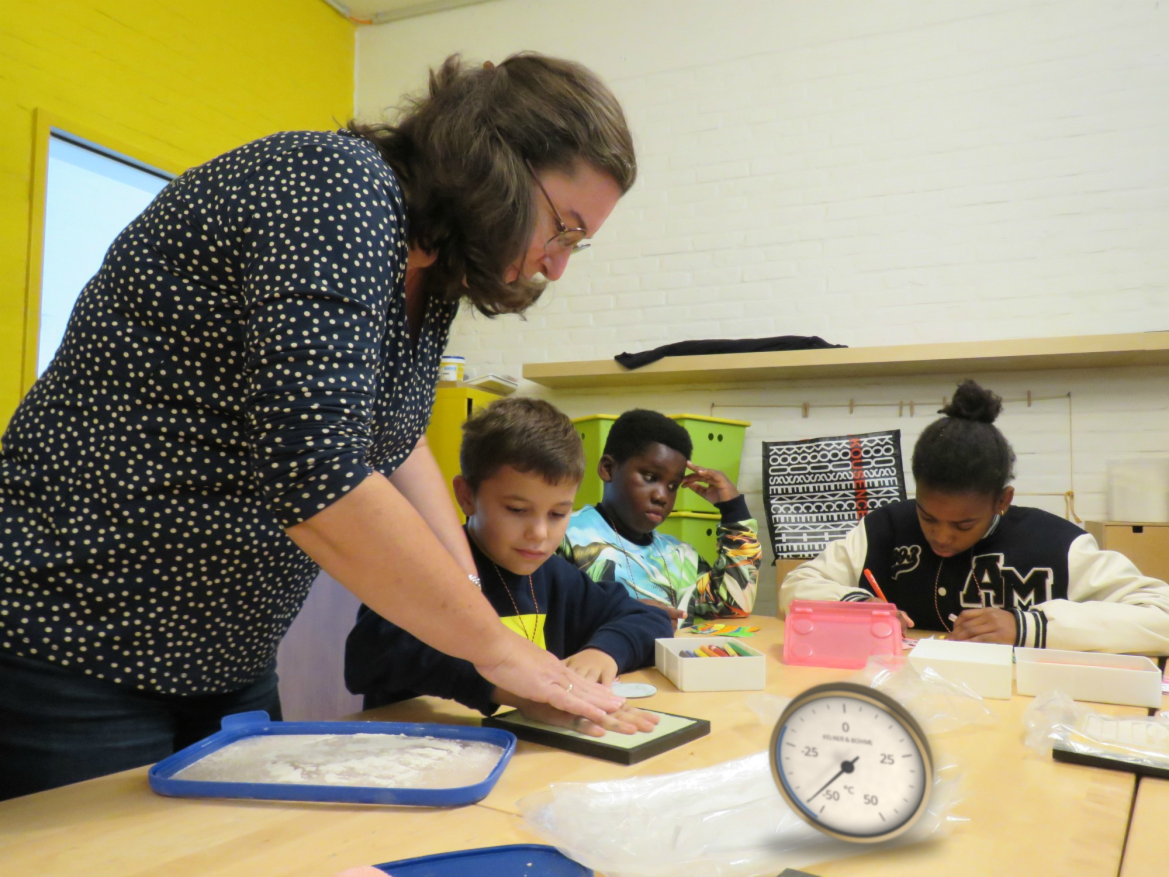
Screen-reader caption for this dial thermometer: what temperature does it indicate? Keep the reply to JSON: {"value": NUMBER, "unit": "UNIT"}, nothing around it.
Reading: {"value": -45, "unit": "°C"}
